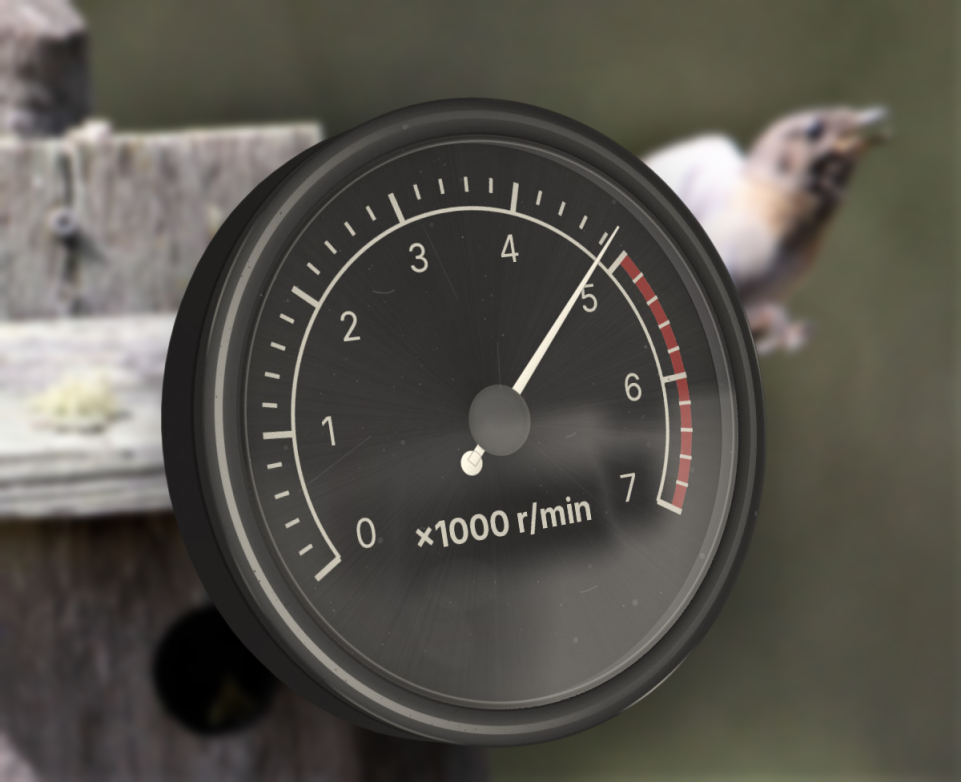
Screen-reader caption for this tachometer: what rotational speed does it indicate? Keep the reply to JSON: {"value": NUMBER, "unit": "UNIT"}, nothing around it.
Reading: {"value": 4800, "unit": "rpm"}
